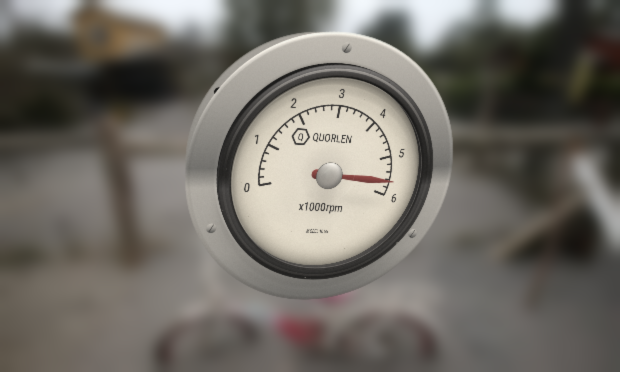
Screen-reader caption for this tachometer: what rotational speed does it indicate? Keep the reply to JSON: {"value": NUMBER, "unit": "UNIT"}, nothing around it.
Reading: {"value": 5600, "unit": "rpm"}
